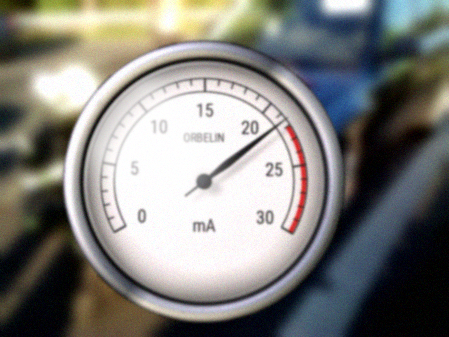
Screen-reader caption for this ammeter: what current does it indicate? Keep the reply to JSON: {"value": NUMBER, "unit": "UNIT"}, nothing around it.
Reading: {"value": 21.5, "unit": "mA"}
